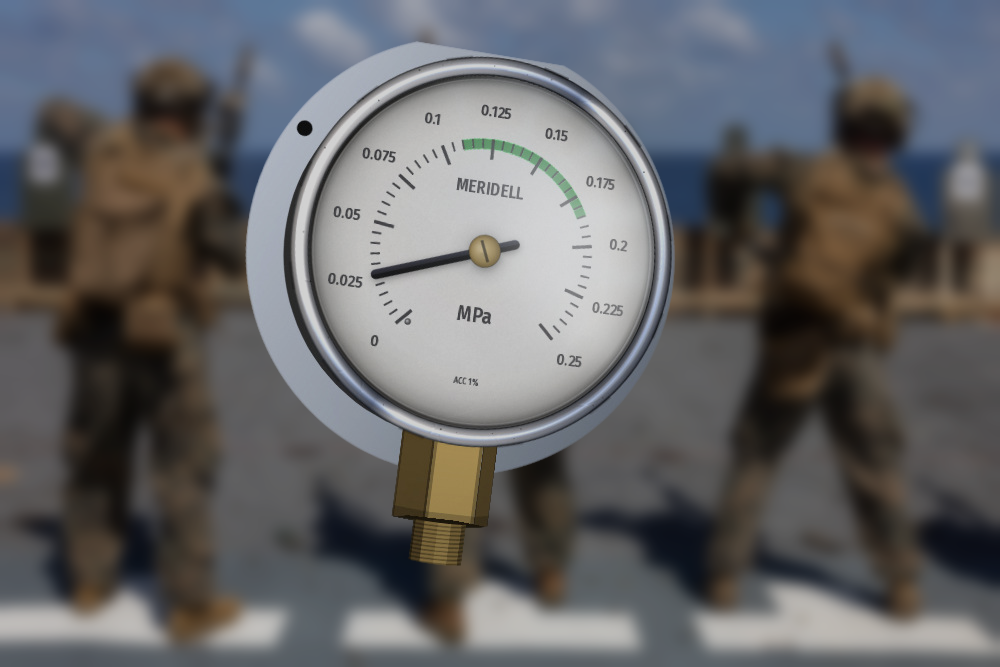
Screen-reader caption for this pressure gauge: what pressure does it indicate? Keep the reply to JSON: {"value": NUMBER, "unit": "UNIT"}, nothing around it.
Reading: {"value": 0.025, "unit": "MPa"}
